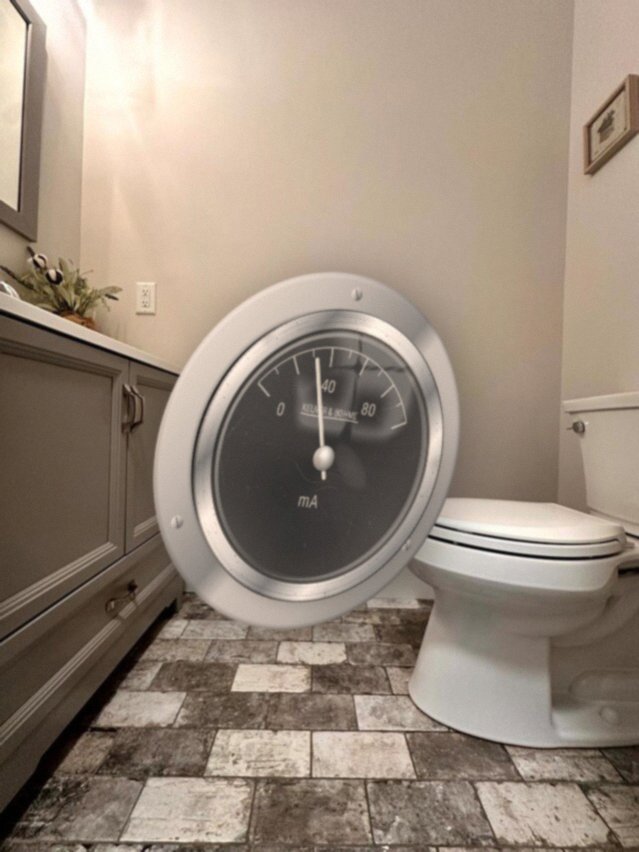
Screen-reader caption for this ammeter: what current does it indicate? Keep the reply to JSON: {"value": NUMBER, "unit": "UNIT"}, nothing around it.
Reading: {"value": 30, "unit": "mA"}
